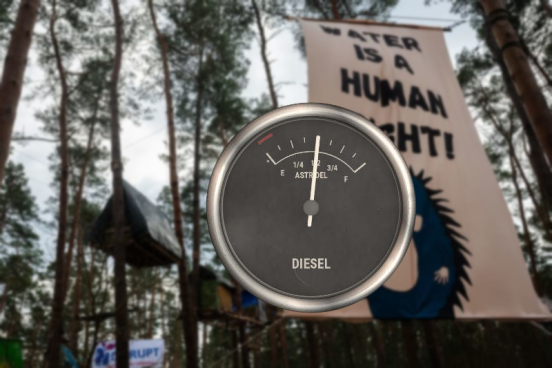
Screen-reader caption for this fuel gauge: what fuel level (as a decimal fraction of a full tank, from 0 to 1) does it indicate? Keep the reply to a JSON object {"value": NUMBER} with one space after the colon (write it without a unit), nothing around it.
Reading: {"value": 0.5}
